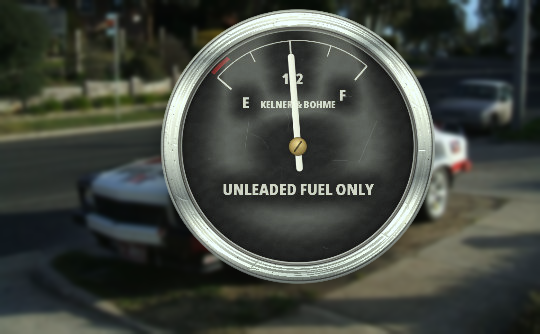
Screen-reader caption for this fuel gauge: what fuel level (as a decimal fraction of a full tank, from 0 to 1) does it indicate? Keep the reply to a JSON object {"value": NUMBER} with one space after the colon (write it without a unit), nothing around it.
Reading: {"value": 0.5}
